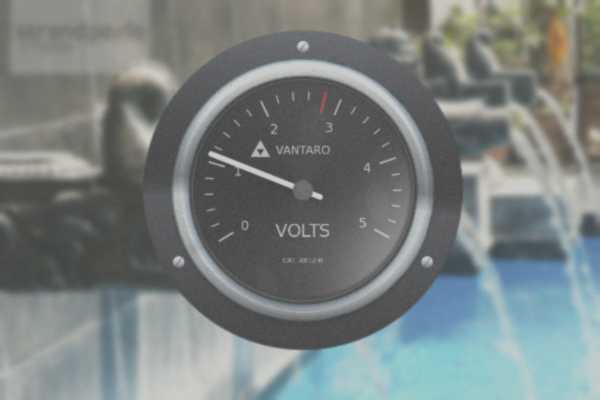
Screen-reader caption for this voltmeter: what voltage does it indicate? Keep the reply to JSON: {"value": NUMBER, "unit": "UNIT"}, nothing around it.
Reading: {"value": 1.1, "unit": "V"}
